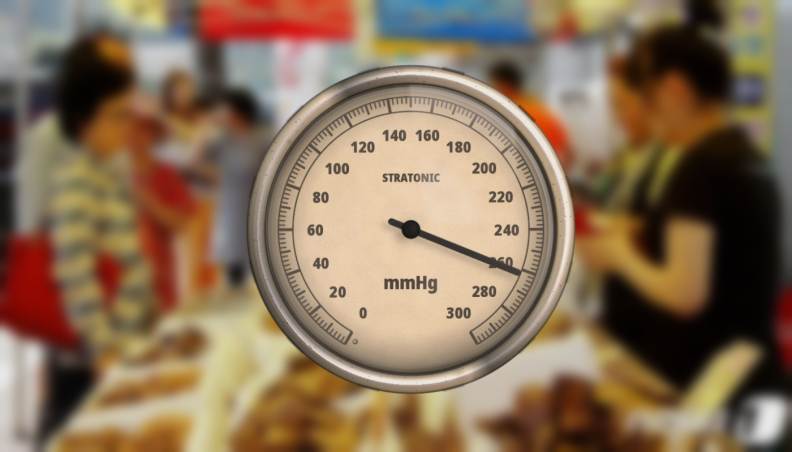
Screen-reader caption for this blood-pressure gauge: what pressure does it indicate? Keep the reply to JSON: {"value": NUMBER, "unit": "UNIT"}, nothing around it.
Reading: {"value": 262, "unit": "mmHg"}
